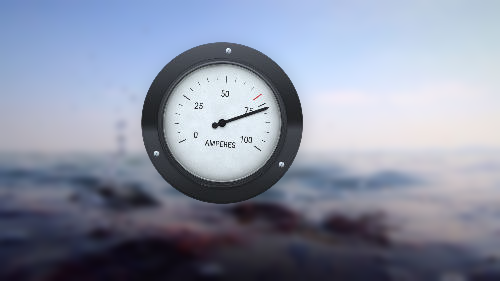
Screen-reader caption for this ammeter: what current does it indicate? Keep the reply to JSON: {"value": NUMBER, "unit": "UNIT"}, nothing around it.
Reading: {"value": 77.5, "unit": "A"}
